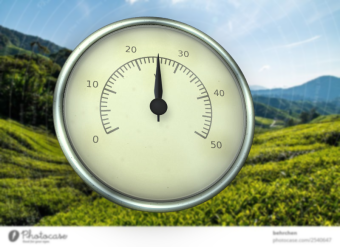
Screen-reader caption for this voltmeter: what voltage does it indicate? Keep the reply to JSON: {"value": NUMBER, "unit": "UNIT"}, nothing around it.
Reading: {"value": 25, "unit": "V"}
